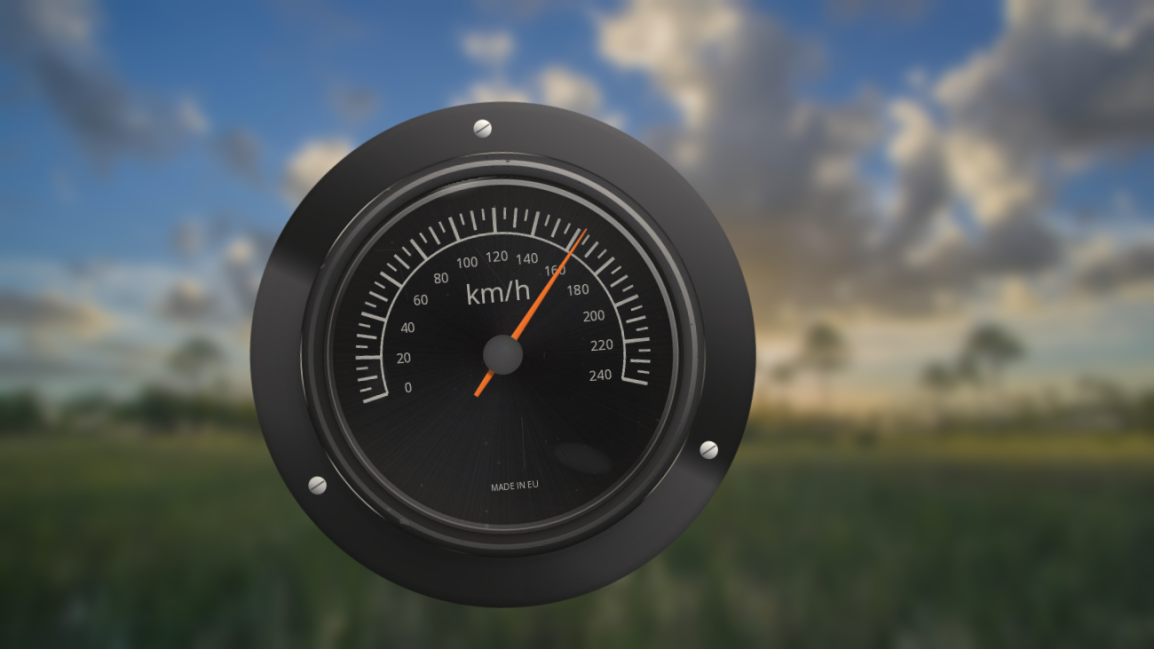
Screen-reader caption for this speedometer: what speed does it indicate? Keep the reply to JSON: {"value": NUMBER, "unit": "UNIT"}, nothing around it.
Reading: {"value": 162.5, "unit": "km/h"}
